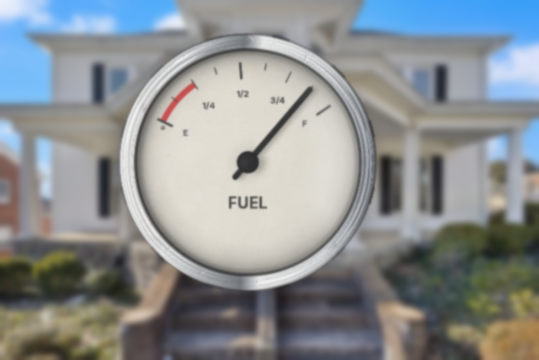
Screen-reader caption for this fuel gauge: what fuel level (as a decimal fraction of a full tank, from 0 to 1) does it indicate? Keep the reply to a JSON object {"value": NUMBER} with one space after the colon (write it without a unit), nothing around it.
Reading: {"value": 0.875}
